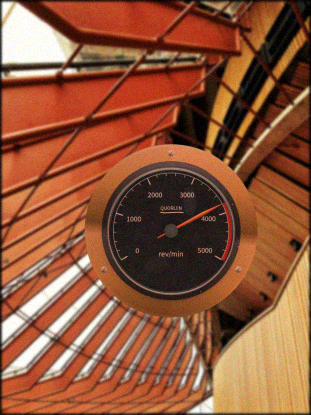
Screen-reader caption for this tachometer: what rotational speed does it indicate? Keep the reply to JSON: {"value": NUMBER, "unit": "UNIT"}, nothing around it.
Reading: {"value": 3800, "unit": "rpm"}
